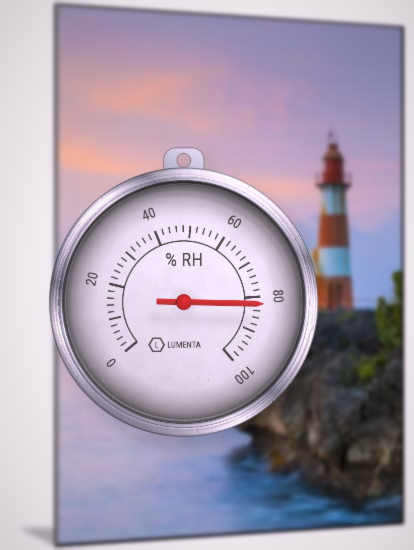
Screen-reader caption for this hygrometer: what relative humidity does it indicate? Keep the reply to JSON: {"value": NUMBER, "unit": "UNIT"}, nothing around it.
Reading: {"value": 82, "unit": "%"}
